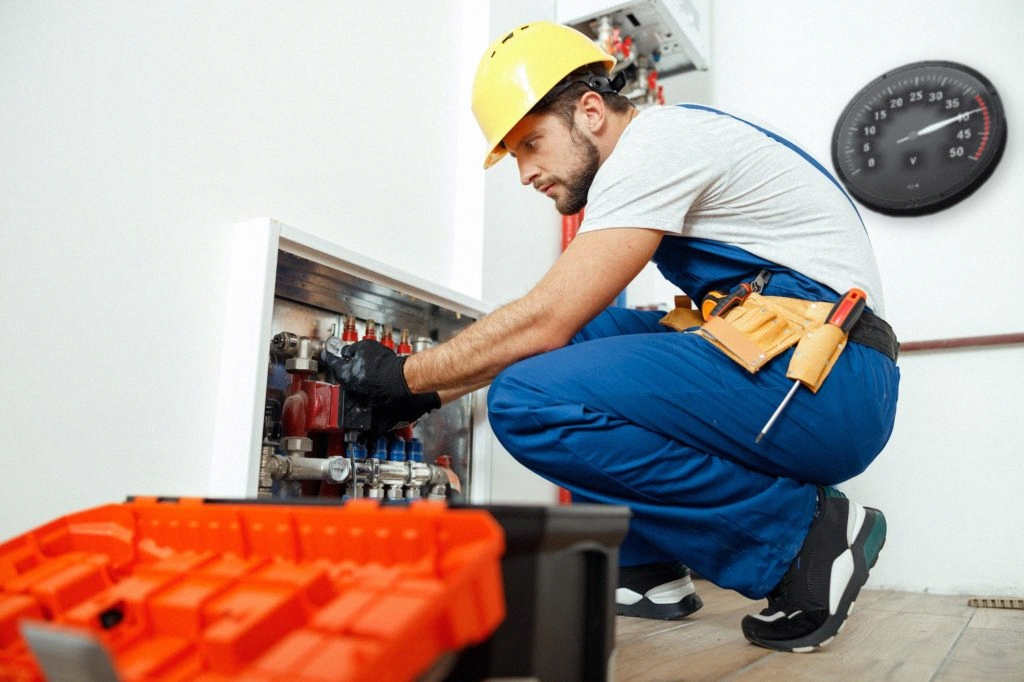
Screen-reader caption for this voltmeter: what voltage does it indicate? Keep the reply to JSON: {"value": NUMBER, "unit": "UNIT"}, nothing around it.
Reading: {"value": 40, "unit": "V"}
